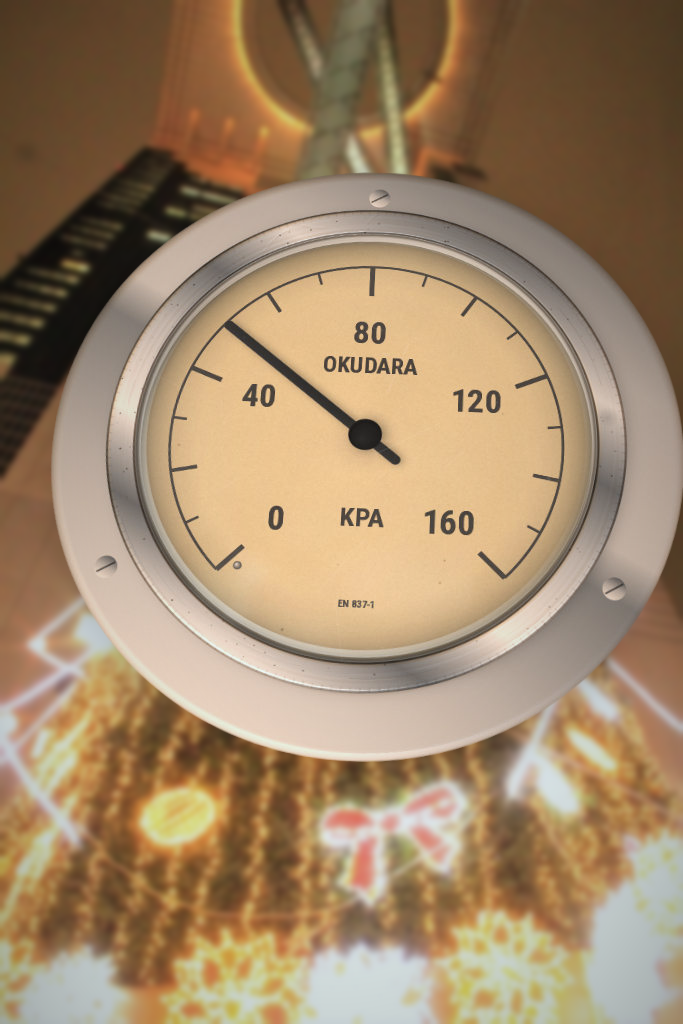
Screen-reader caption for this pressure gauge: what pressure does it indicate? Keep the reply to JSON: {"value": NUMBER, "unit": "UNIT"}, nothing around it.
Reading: {"value": 50, "unit": "kPa"}
